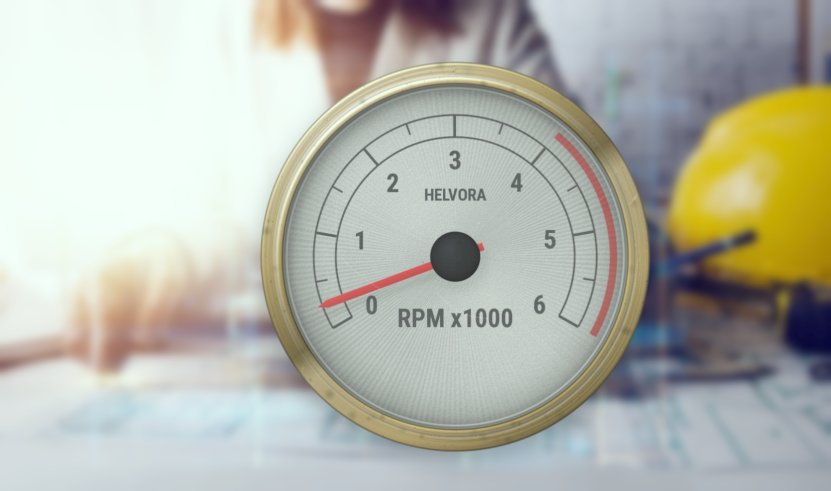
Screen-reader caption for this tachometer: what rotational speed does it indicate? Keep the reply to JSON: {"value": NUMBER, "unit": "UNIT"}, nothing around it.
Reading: {"value": 250, "unit": "rpm"}
